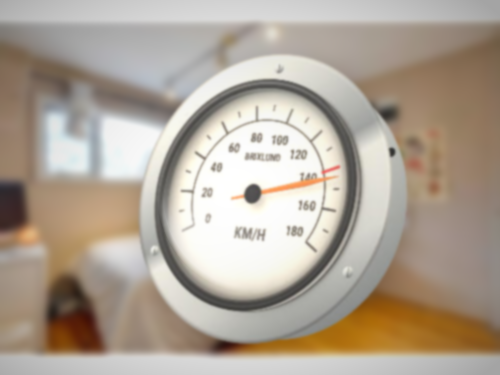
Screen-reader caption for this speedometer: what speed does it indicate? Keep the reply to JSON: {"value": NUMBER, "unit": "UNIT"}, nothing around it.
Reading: {"value": 145, "unit": "km/h"}
